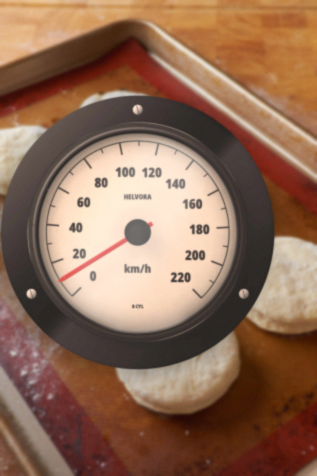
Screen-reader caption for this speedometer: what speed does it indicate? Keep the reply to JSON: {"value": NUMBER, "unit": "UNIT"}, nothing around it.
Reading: {"value": 10, "unit": "km/h"}
